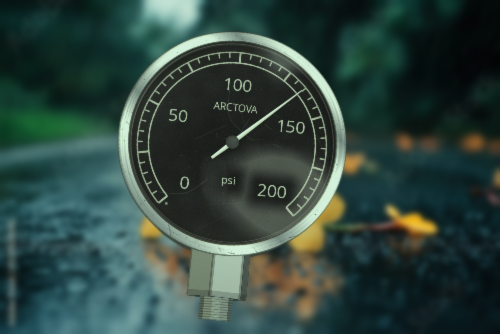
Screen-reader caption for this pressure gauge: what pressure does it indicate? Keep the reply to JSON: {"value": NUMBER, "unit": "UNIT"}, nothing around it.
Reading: {"value": 135, "unit": "psi"}
